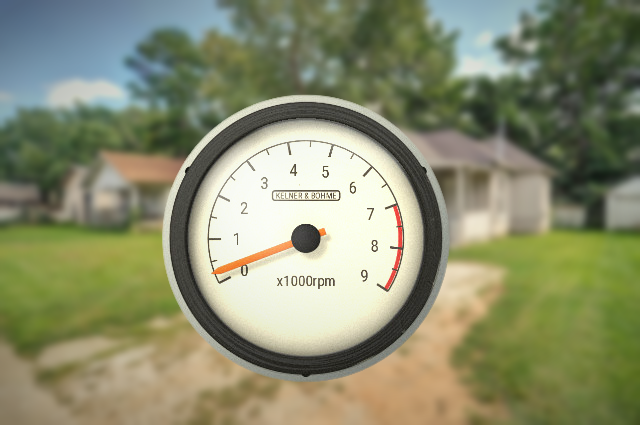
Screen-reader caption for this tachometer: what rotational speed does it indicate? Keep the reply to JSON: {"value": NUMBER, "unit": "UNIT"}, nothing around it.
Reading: {"value": 250, "unit": "rpm"}
